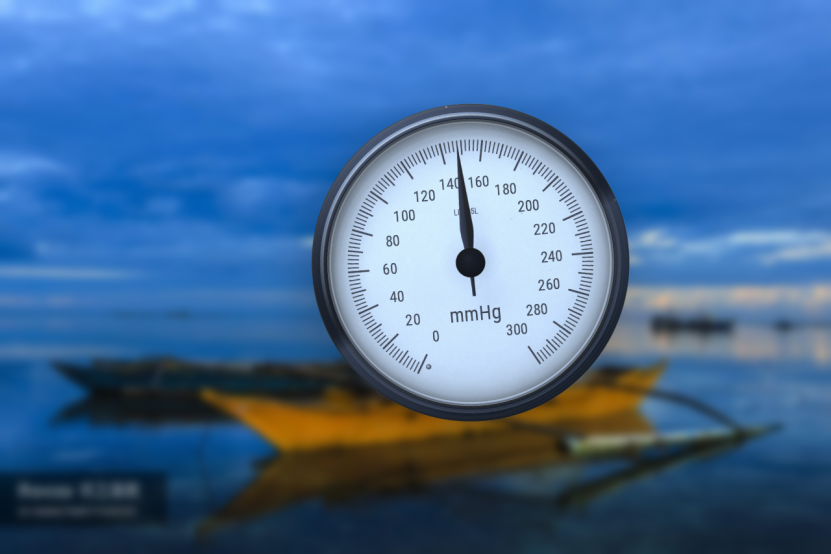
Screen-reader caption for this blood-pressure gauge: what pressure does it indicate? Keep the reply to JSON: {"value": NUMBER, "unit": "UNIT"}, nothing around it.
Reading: {"value": 148, "unit": "mmHg"}
